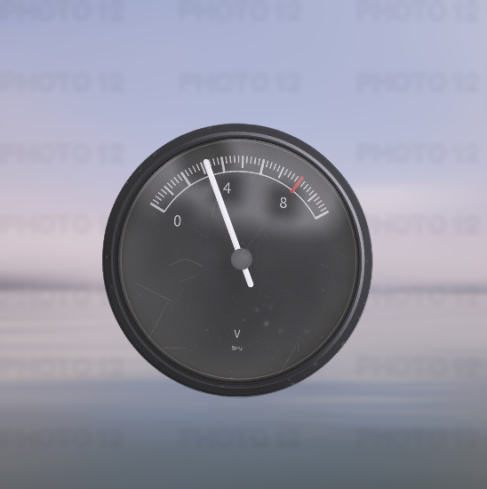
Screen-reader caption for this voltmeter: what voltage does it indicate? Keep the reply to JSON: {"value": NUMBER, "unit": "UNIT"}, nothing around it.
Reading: {"value": 3.2, "unit": "V"}
